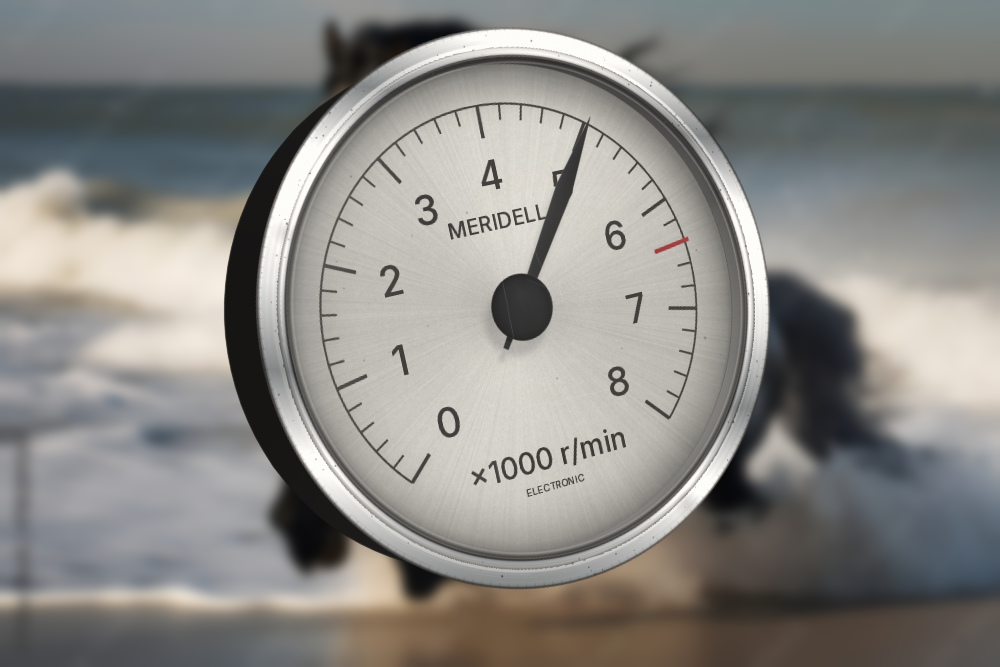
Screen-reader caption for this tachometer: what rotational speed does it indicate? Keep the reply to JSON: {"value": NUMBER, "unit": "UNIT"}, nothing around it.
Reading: {"value": 5000, "unit": "rpm"}
